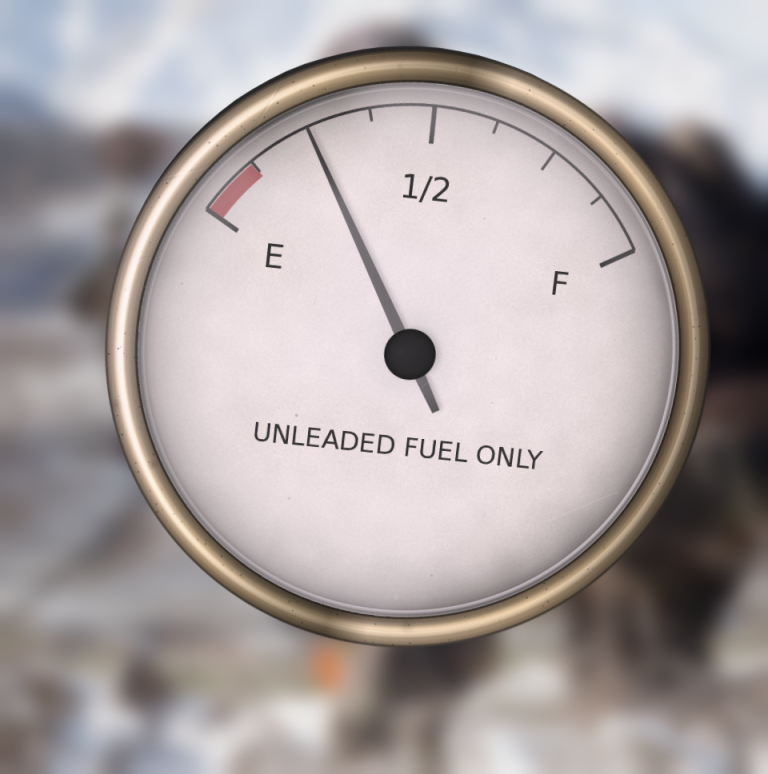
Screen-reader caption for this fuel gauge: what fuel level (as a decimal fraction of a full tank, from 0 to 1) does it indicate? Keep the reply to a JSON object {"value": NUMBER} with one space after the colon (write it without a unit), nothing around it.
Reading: {"value": 0.25}
